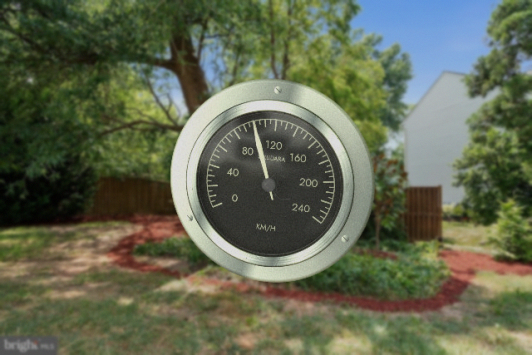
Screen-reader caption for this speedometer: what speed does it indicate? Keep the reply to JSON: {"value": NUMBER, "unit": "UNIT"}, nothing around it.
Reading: {"value": 100, "unit": "km/h"}
